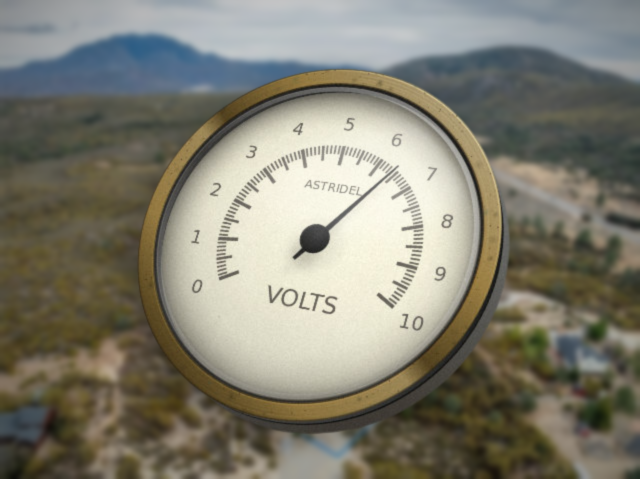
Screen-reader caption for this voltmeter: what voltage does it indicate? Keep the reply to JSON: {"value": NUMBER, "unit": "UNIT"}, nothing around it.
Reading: {"value": 6.5, "unit": "V"}
